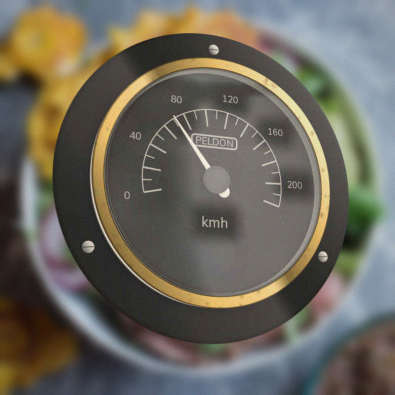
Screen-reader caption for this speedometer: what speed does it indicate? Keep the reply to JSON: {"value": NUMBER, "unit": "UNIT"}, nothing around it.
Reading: {"value": 70, "unit": "km/h"}
